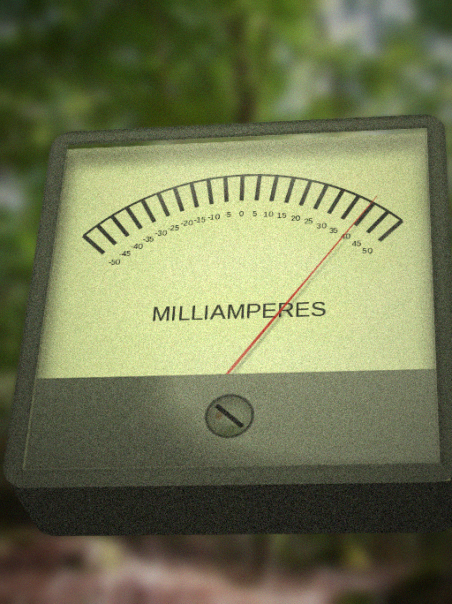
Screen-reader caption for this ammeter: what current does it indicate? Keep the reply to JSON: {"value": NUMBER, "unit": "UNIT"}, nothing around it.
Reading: {"value": 40, "unit": "mA"}
